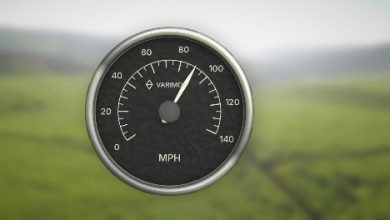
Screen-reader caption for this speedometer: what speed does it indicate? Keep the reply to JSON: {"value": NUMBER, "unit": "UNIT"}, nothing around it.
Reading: {"value": 90, "unit": "mph"}
